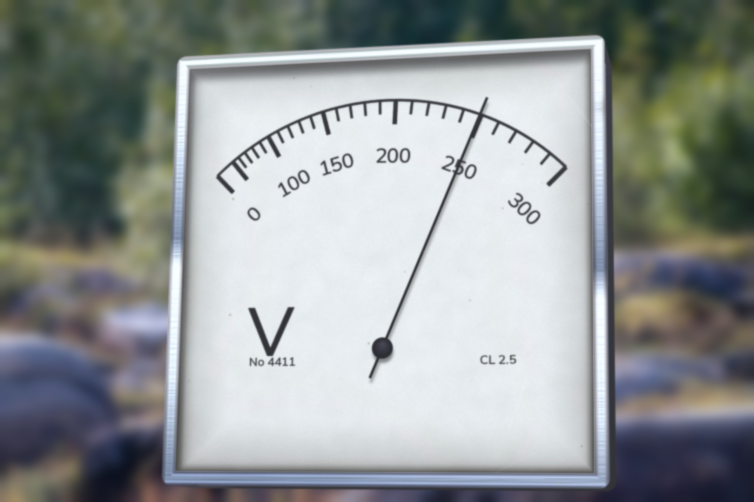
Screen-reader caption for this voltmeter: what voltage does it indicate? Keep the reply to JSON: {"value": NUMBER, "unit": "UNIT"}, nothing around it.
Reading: {"value": 250, "unit": "V"}
